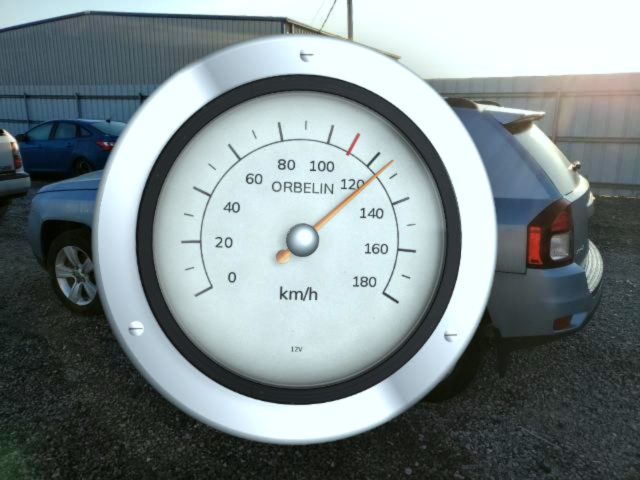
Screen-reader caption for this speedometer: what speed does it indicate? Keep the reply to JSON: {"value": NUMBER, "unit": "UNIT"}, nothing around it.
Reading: {"value": 125, "unit": "km/h"}
